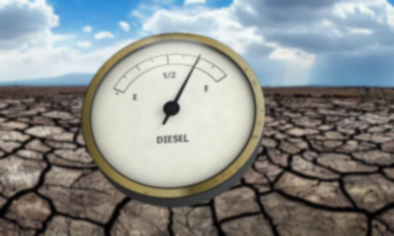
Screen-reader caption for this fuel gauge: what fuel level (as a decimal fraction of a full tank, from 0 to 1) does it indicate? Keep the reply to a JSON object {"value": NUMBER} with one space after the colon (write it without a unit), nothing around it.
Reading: {"value": 0.75}
